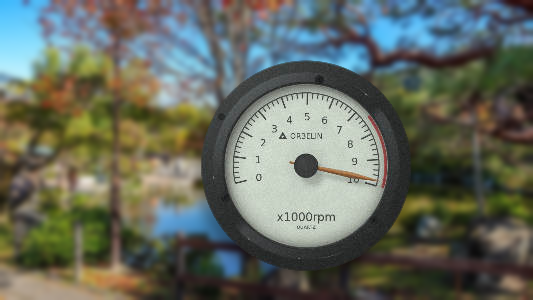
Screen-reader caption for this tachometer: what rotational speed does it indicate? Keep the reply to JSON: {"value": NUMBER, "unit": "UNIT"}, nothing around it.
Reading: {"value": 9800, "unit": "rpm"}
